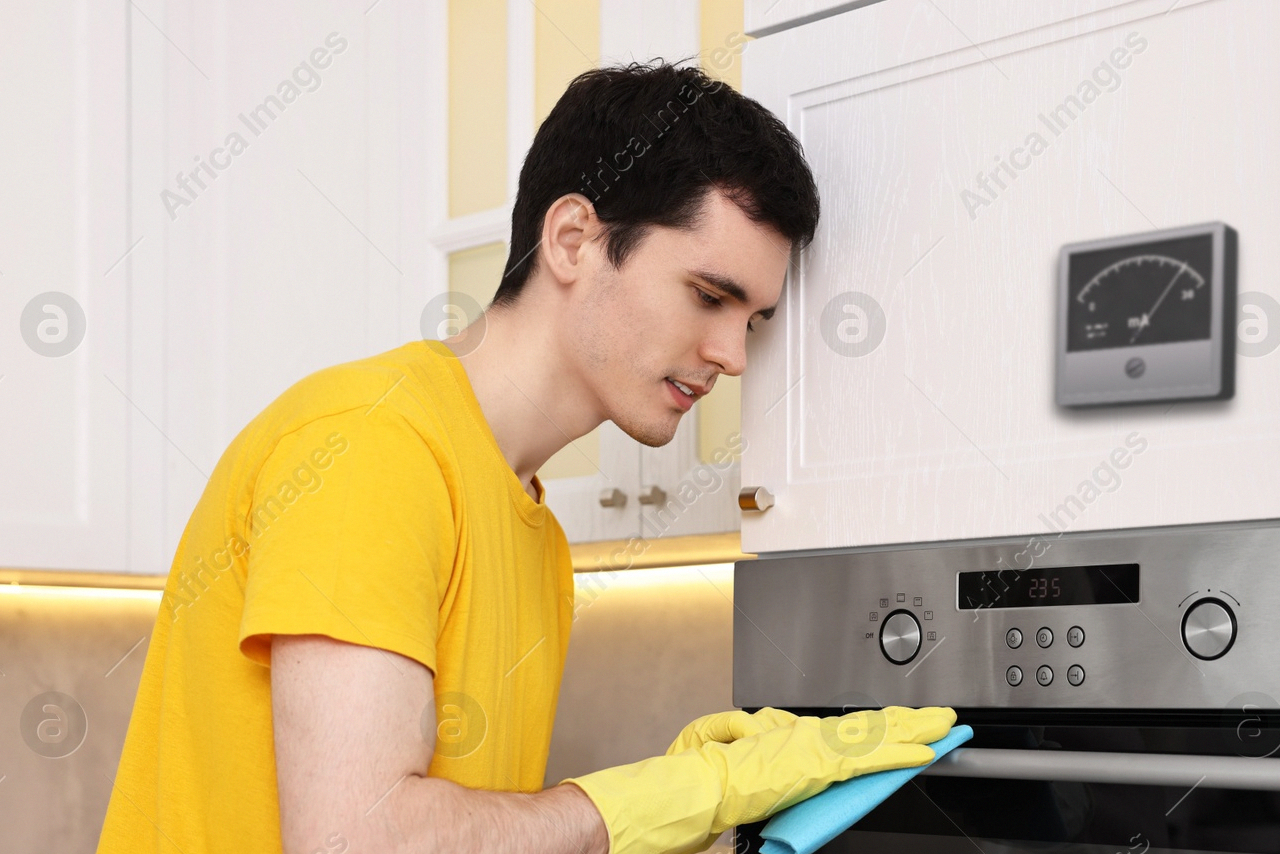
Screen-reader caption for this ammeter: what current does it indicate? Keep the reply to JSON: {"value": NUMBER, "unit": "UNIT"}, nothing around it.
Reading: {"value": 25, "unit": "mA"}
